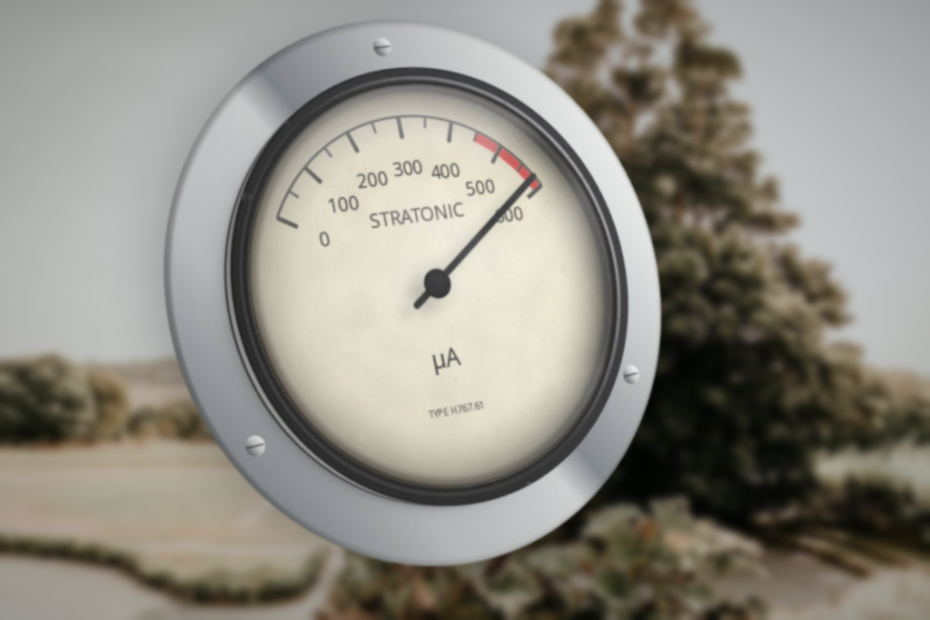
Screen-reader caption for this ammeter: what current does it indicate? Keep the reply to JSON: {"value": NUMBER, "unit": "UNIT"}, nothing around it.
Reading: {"value": 575, "unit": "µA"}
